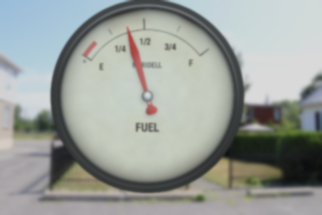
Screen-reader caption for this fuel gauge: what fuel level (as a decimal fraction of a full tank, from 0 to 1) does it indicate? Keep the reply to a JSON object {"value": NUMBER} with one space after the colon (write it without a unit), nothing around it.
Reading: {"value": 0.375}
